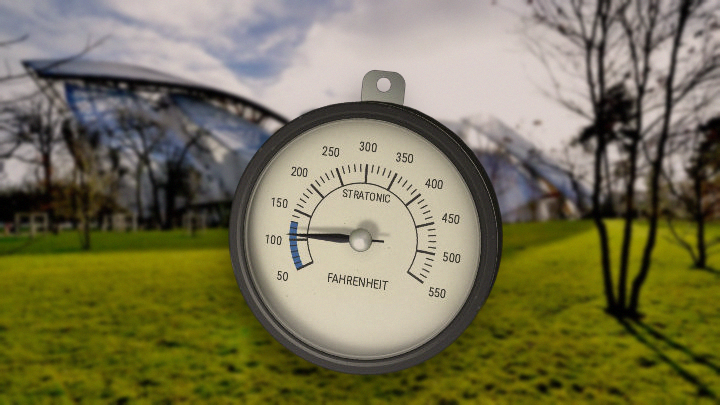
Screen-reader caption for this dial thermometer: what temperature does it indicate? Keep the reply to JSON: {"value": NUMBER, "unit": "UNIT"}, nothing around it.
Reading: {"value": 110, "unit": "°F"}
